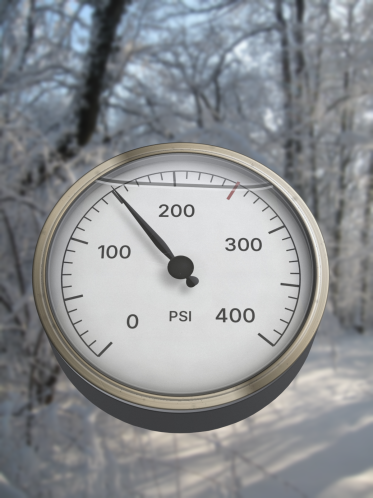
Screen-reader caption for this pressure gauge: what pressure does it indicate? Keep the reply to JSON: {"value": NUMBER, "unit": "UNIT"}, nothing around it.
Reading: {"value": 150, "unit": "psi"}
